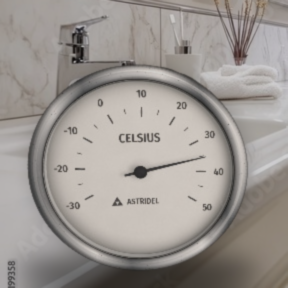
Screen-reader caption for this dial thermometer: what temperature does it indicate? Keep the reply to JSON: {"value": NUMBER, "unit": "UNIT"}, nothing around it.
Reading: {"value": 35, "unit": "°C"}
